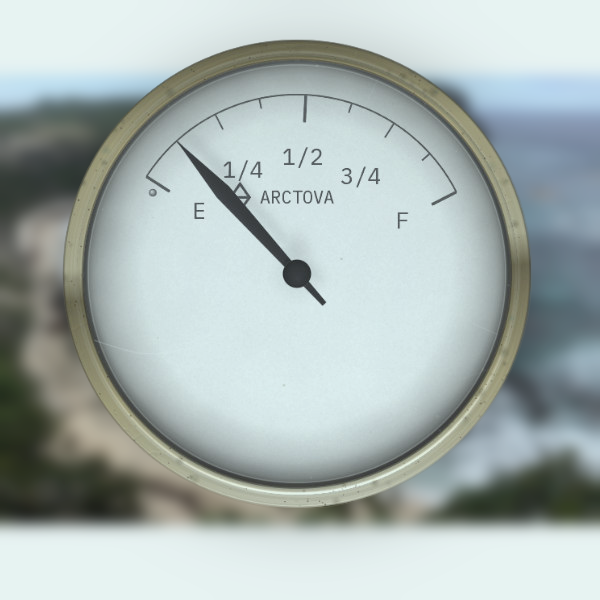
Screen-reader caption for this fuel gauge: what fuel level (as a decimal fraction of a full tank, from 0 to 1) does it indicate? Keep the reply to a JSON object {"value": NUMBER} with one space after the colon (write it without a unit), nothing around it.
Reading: {"value": 0.125}
